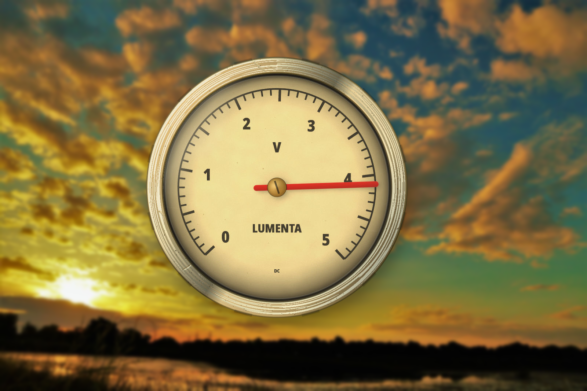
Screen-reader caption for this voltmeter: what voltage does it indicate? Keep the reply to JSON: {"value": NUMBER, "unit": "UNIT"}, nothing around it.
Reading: {"value": 4.1, "unit": "V"}
